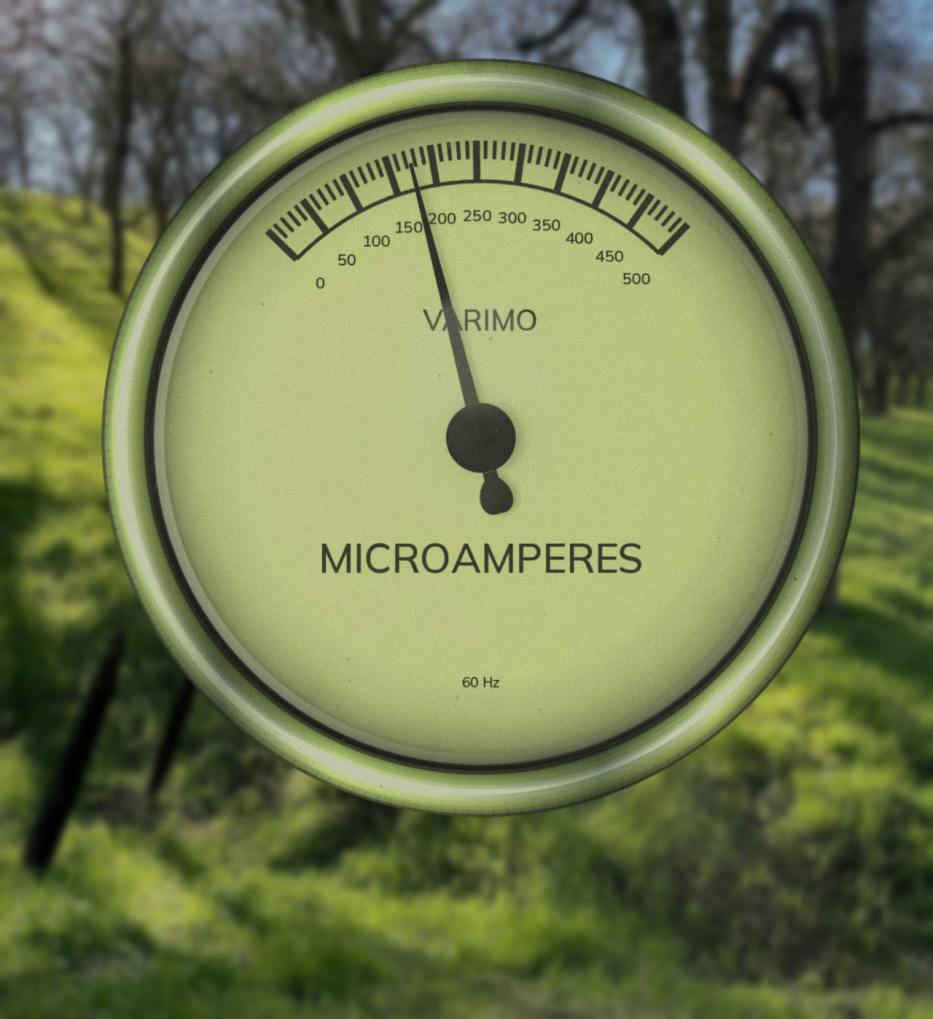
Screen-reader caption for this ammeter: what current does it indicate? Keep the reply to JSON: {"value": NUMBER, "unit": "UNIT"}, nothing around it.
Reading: {"value": 175, "unit": "µA"}
